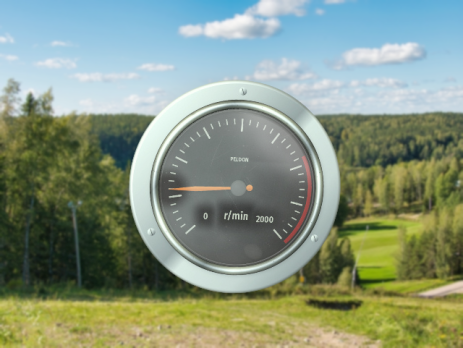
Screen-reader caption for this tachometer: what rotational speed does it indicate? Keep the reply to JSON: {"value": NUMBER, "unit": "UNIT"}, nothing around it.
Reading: {"value": 300, "unit": "rpm"}
